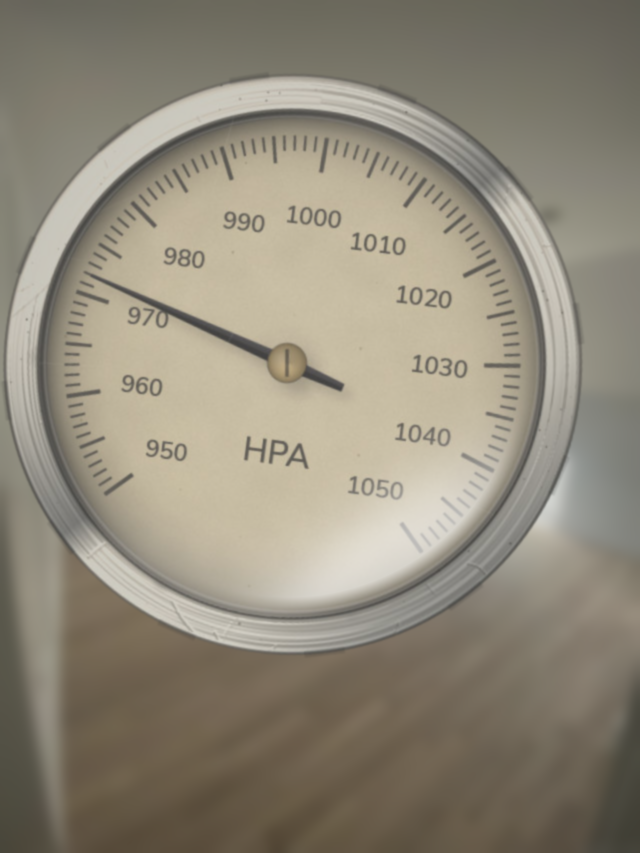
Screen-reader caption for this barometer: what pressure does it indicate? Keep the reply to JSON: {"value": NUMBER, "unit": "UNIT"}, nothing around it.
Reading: {"value": 972, "unit": "hPa"}
